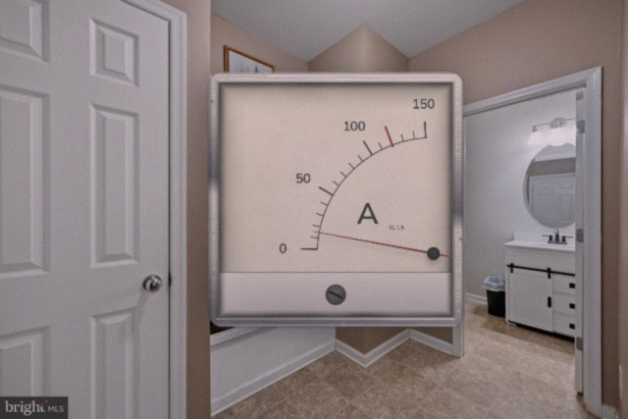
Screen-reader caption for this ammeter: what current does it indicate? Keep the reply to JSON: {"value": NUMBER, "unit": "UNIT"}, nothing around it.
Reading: {"value": 15, "unit": "A"}
